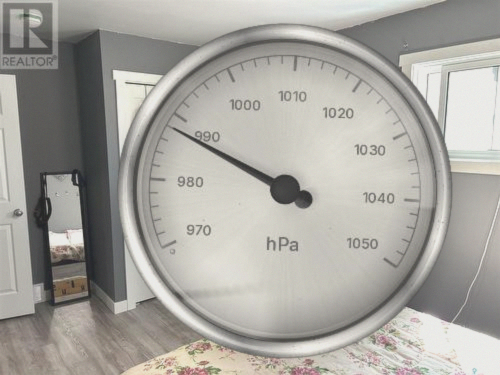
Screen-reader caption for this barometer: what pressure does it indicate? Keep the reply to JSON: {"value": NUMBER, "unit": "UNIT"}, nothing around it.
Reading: {"value": 988, "unit": "hPa"}
